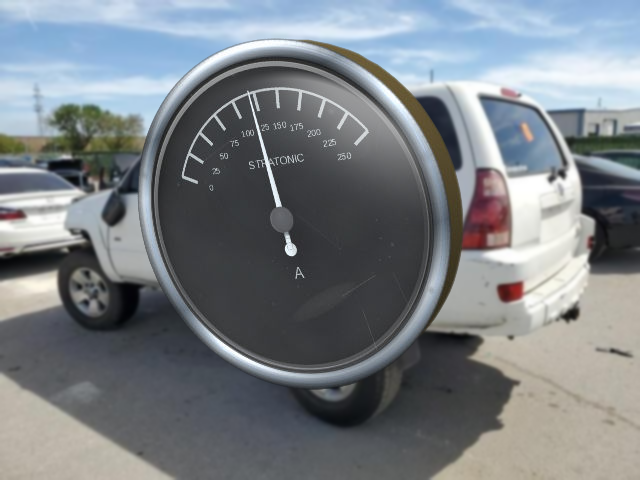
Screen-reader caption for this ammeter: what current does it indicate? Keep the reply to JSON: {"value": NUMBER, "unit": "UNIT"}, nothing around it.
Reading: {"value": 125, "unit": "A"}
